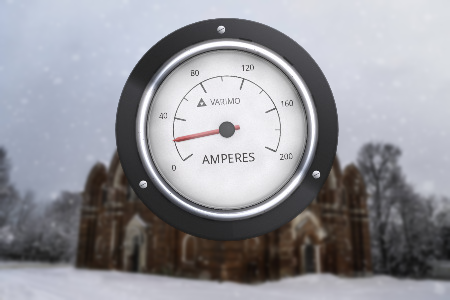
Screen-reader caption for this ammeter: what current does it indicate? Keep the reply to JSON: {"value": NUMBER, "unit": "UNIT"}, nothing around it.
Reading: {"value": 20, "unit": "A"}
